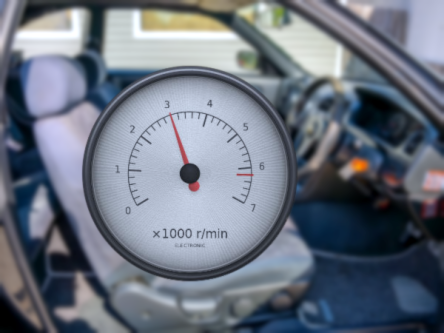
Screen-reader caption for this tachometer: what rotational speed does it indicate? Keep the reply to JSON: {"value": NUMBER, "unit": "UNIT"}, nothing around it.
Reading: {"value": 3000, "unit": "rpm"}
